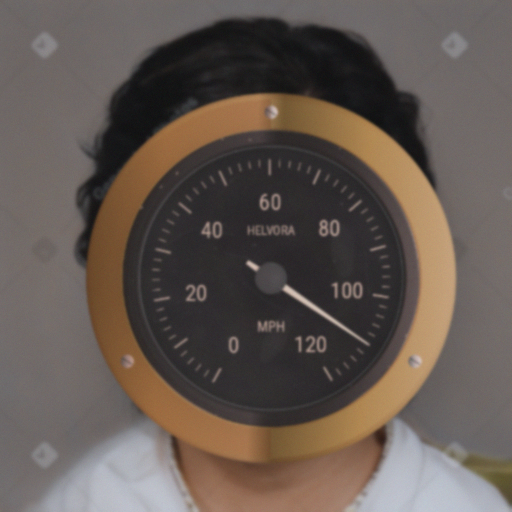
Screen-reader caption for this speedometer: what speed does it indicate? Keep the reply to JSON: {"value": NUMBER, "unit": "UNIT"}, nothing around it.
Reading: {"value": 110, "unit": "mph"}
